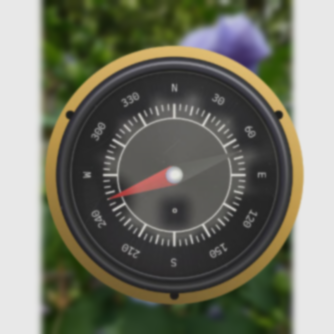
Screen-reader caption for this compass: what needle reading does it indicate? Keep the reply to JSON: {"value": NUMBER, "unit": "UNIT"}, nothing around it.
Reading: {"value": 250, "unit": "°"}
